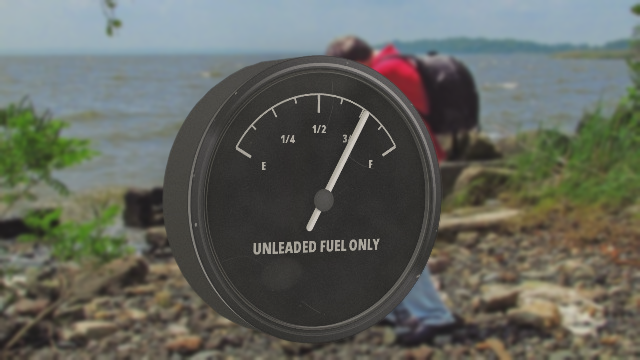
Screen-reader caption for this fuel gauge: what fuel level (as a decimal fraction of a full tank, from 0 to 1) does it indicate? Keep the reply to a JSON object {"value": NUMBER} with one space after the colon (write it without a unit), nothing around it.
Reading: {"value": 0.75}
